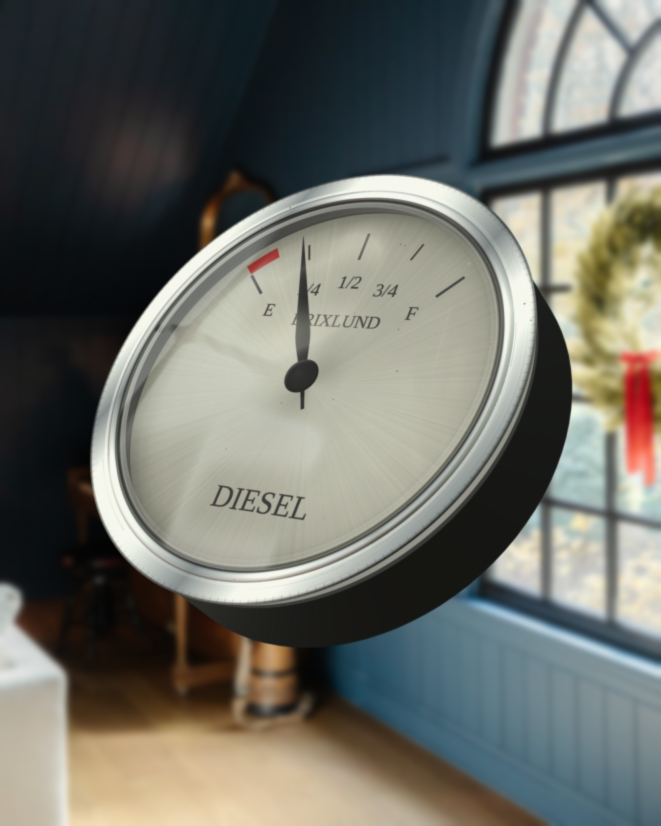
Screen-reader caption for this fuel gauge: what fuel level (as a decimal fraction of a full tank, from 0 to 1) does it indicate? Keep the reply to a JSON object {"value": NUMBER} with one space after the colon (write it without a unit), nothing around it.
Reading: {"value": 0.25}
